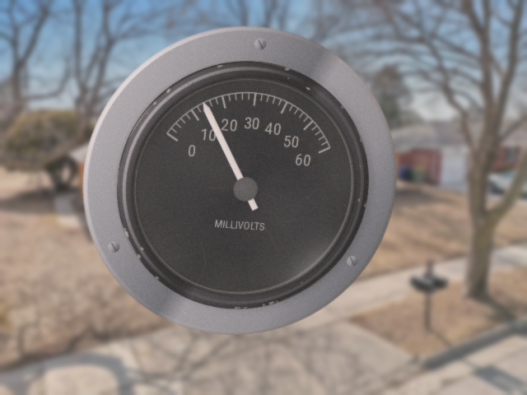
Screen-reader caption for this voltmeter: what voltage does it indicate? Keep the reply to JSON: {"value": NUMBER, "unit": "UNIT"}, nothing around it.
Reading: {"value": 14, "unit": "mV"}
